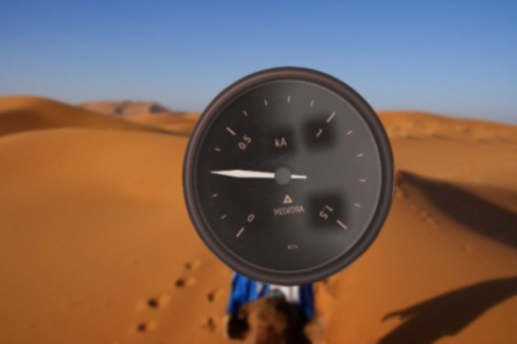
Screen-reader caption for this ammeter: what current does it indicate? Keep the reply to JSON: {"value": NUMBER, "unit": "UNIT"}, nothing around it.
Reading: {"value": 0.3, "unit": "kA"}
